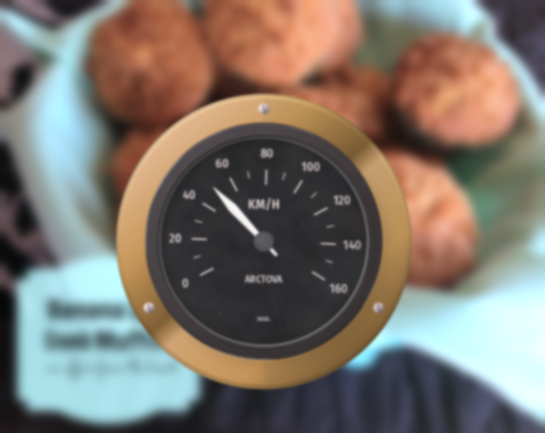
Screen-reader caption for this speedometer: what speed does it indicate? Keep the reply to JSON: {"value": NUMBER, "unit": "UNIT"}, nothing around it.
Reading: {"value": 50, "unit": "km/h"}
